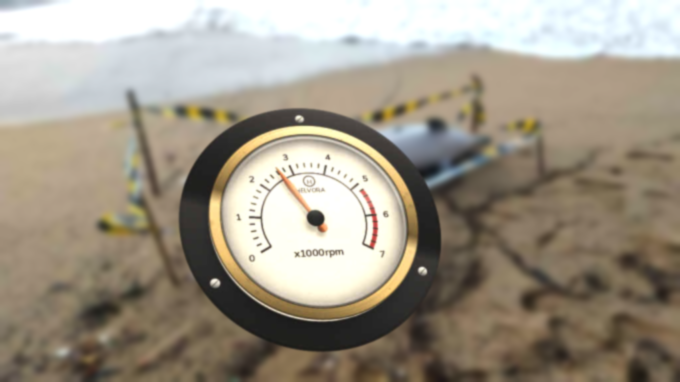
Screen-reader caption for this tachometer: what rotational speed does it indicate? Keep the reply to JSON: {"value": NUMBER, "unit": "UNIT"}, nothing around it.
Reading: {"value": 2600, "unit": "rpm"}
